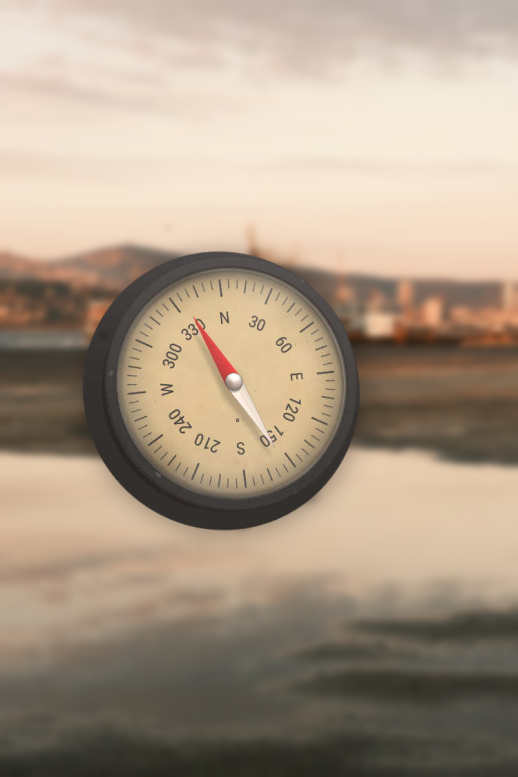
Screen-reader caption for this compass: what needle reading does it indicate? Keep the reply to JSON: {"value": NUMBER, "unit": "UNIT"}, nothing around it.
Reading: {"value": 335, "unit": "°"}
